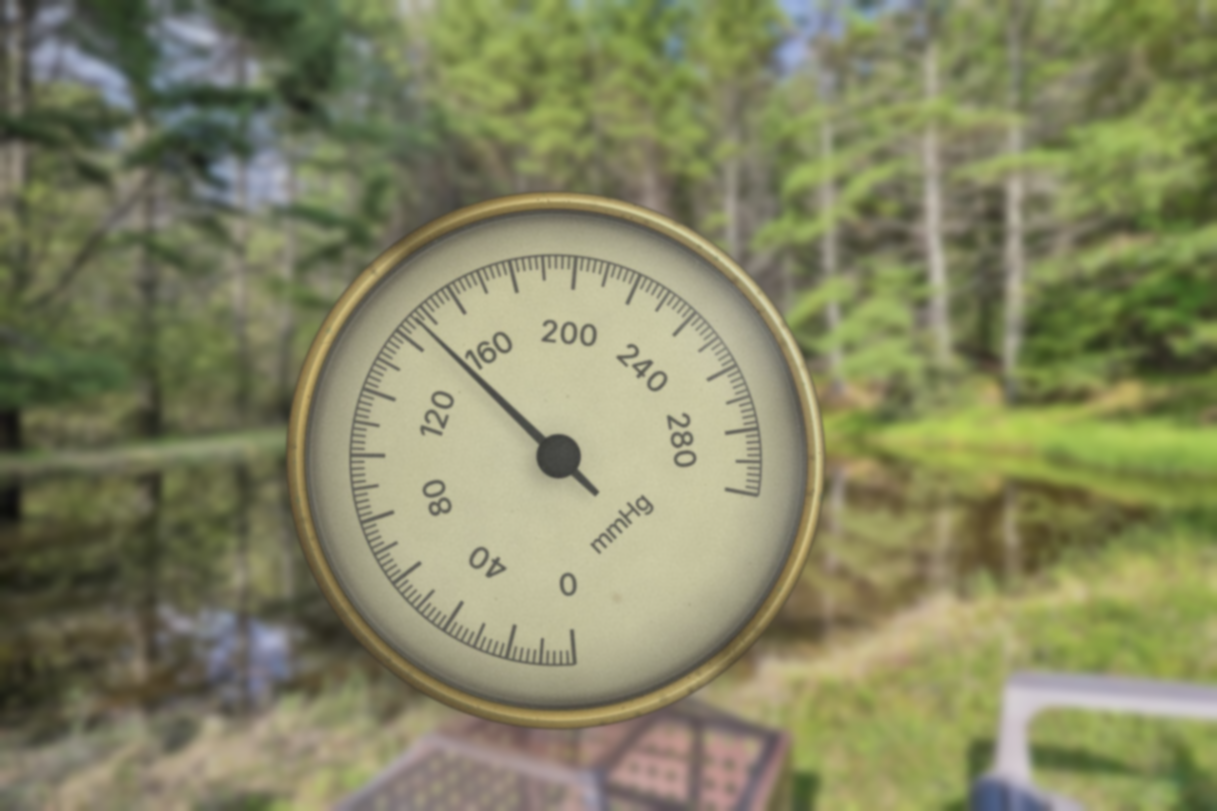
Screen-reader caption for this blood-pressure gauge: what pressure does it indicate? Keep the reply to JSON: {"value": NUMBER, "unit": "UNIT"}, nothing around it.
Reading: {"value": 146, "unit": "mmHg"}
